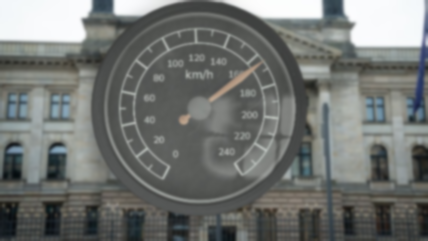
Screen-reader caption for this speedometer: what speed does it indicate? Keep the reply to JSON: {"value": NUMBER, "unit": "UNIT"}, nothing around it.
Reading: {"value": 165, "unit": "km/h"}
